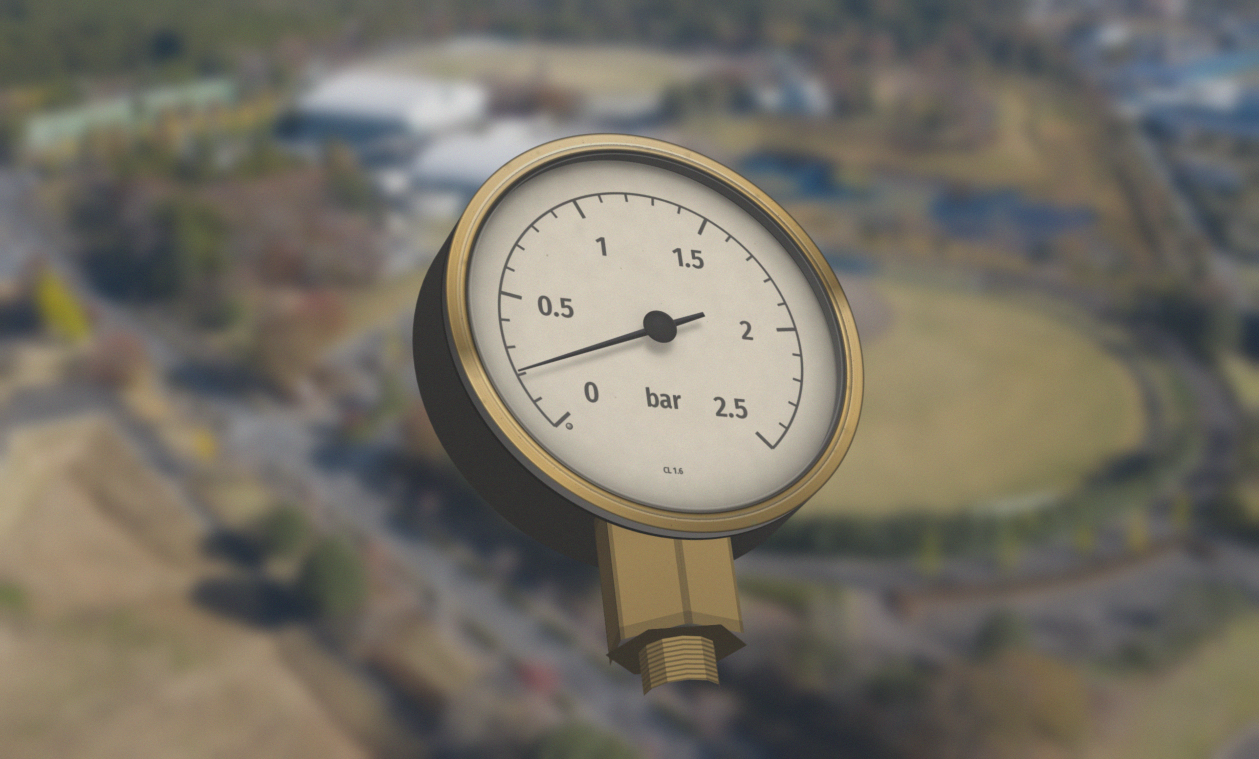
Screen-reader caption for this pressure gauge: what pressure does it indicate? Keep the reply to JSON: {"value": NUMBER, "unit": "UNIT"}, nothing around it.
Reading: {"value": 0.2, "unit": "bar"}
